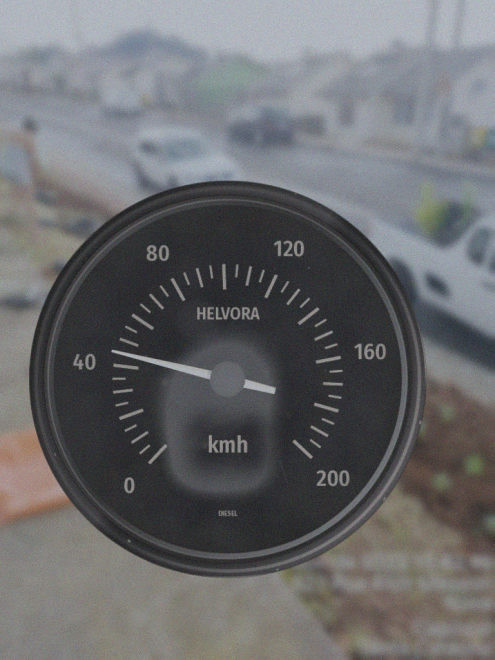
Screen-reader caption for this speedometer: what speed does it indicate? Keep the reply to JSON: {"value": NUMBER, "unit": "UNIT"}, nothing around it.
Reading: {"value": 45, "unit": "km/h"}
